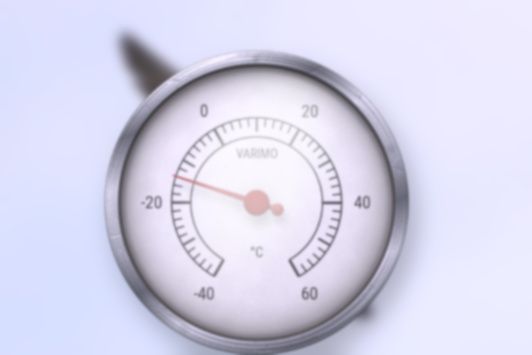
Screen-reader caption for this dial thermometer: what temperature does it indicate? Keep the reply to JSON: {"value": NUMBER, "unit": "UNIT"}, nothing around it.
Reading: {"value": -14, "unit": "°C"}
